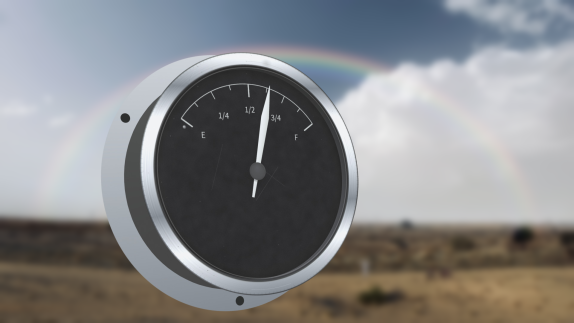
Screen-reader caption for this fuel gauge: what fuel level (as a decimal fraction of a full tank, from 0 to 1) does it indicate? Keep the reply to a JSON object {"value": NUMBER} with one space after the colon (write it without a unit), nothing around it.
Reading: {"value": 0.625}
